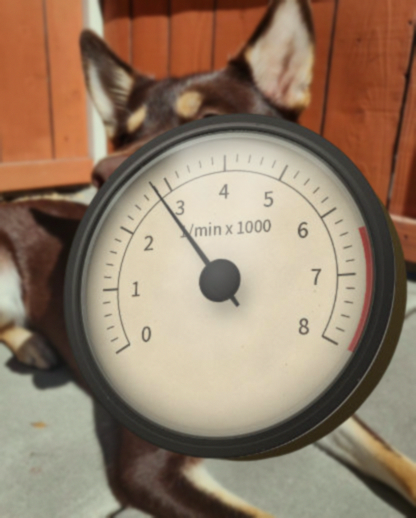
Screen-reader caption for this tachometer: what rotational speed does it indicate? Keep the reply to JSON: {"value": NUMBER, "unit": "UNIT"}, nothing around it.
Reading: {"value": 2800, "unit": "rpm"}
